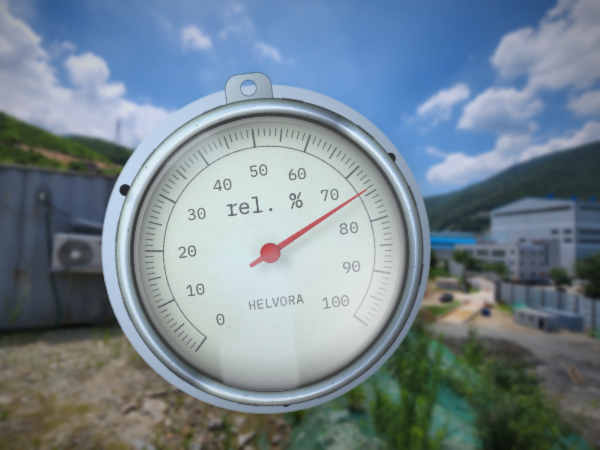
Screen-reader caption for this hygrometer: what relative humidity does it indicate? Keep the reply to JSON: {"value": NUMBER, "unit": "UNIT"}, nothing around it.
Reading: {"value": 74, "unit": "%"}
